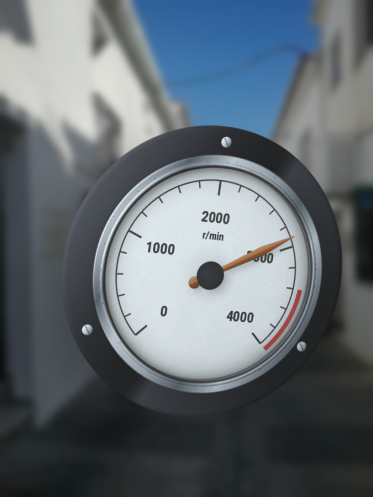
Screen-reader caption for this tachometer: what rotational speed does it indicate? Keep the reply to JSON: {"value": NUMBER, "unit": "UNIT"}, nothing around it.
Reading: {"value": 2900, "unit": "rpm"}
